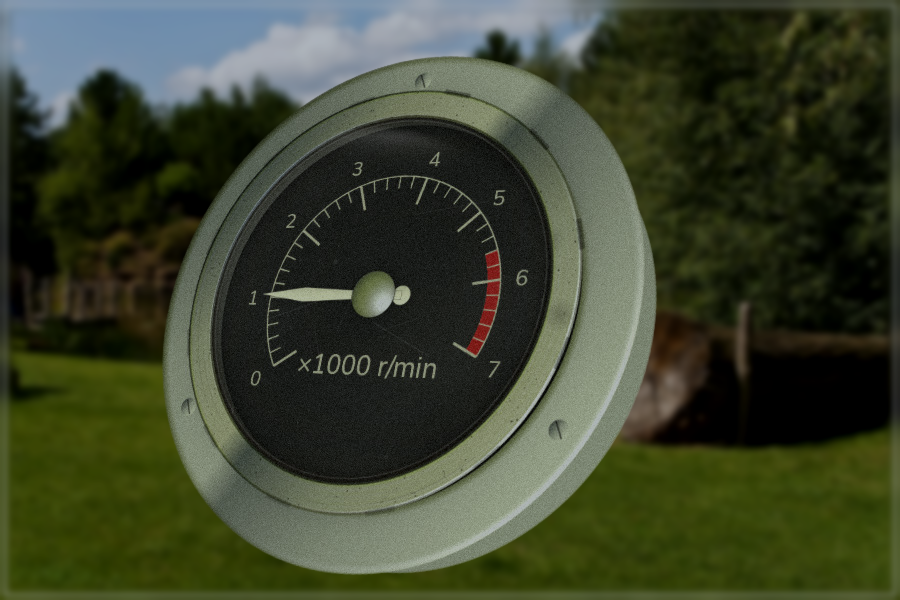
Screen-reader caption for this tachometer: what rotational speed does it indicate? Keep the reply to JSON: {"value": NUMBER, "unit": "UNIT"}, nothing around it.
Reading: {"value": 1000, "unit": "rpm"}
